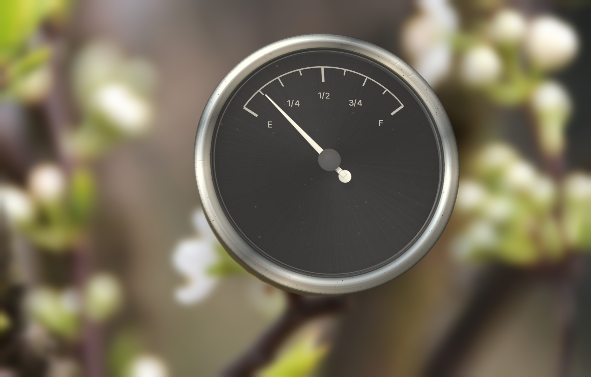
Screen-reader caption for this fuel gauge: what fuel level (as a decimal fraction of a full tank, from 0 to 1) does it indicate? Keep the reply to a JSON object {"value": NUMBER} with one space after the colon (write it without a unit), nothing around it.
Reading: {"value": 0.125}
